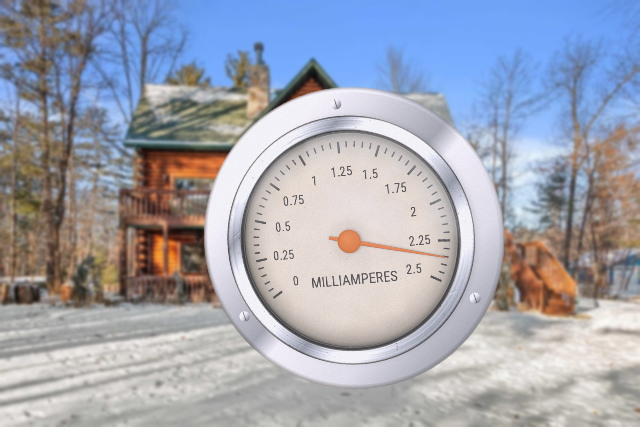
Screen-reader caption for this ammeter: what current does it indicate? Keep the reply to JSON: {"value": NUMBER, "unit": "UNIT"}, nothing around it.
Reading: {"value": 2.35, "unit": "mA"}
